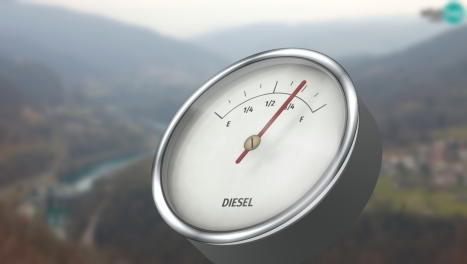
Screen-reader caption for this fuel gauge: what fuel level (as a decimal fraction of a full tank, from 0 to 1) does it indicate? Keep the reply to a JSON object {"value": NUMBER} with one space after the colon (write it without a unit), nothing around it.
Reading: {"value": 0.75}
